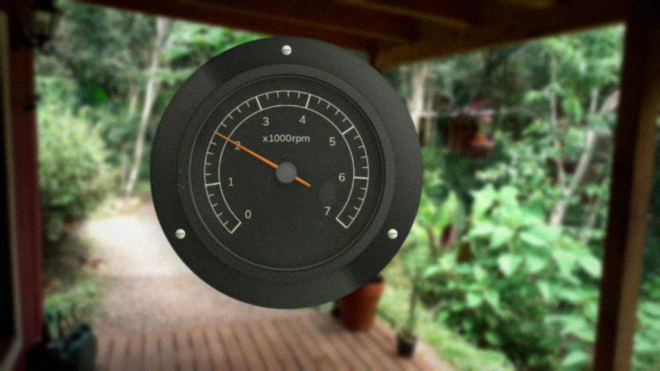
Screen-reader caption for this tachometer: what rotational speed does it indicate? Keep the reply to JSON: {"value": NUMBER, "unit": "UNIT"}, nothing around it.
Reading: {"value": 2000, "unit": "rpm"}
